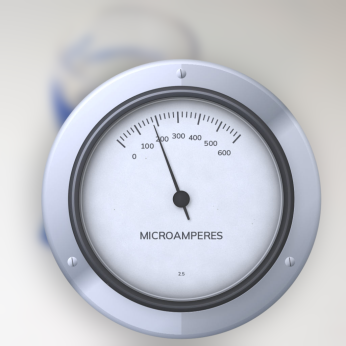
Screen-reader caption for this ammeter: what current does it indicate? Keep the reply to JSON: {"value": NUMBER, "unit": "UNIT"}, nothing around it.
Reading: {"value": 180, "unit": "µA"}
